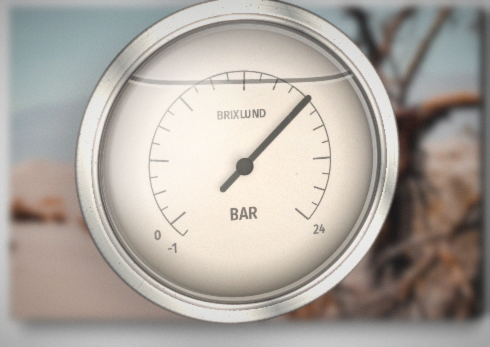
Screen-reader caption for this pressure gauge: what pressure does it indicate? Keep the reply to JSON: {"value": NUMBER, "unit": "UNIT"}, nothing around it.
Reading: {"value": 16, "unit": "bar"}
